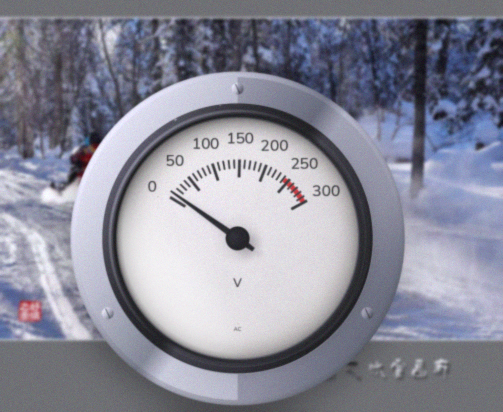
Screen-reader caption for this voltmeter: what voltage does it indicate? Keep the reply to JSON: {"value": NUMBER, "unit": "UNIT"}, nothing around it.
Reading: {"value": 10, "unit": "V"}
